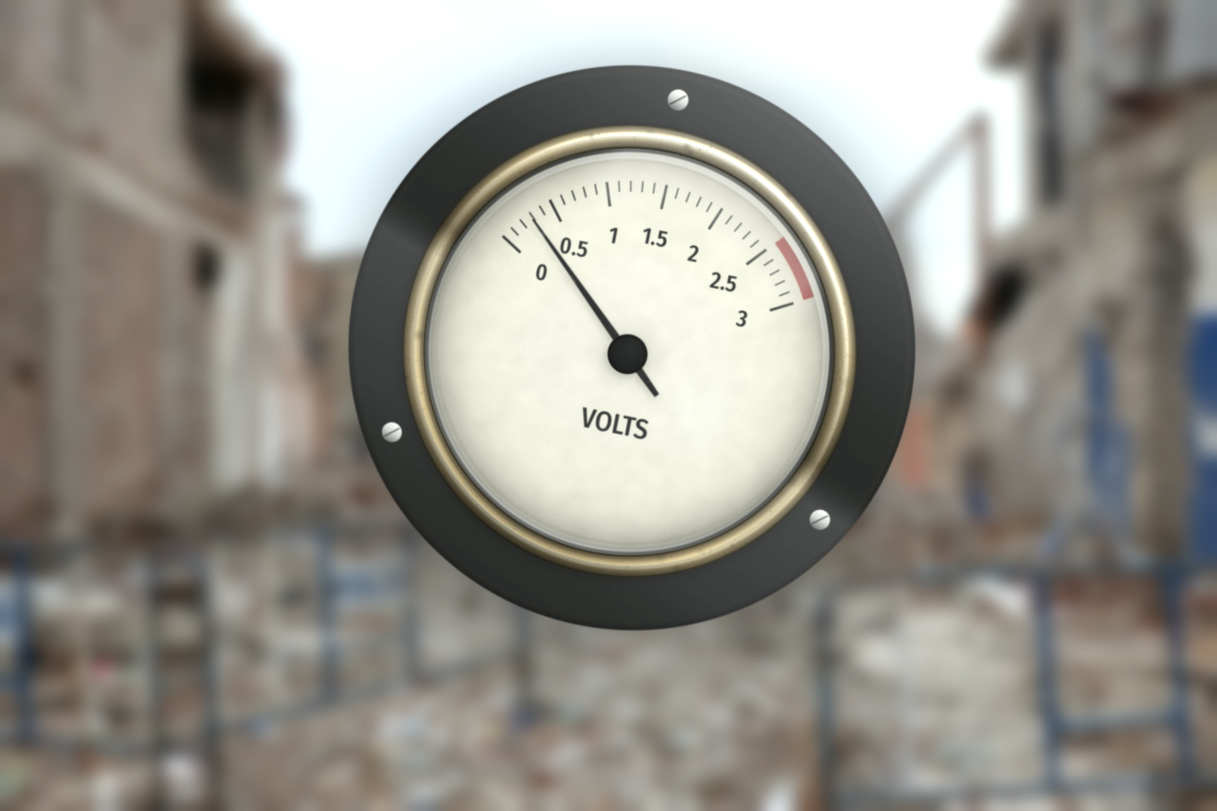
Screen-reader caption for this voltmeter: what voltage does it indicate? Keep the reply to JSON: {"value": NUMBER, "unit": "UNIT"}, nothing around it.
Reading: {"value": 0.3, "unit": "V"}
